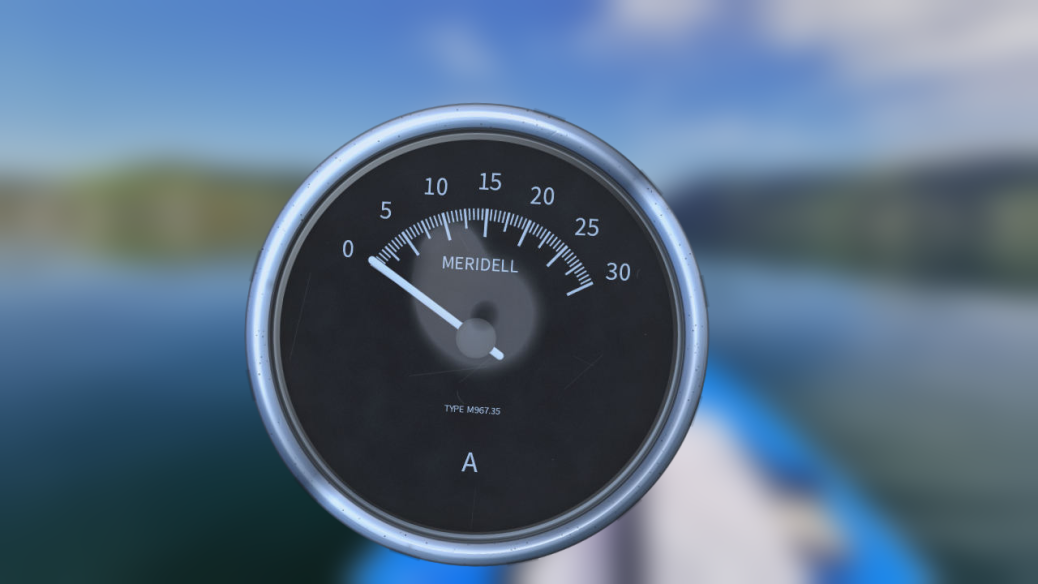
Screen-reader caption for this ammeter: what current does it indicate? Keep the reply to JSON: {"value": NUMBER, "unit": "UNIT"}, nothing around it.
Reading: {"value": 0.5, "unit": "A"}
